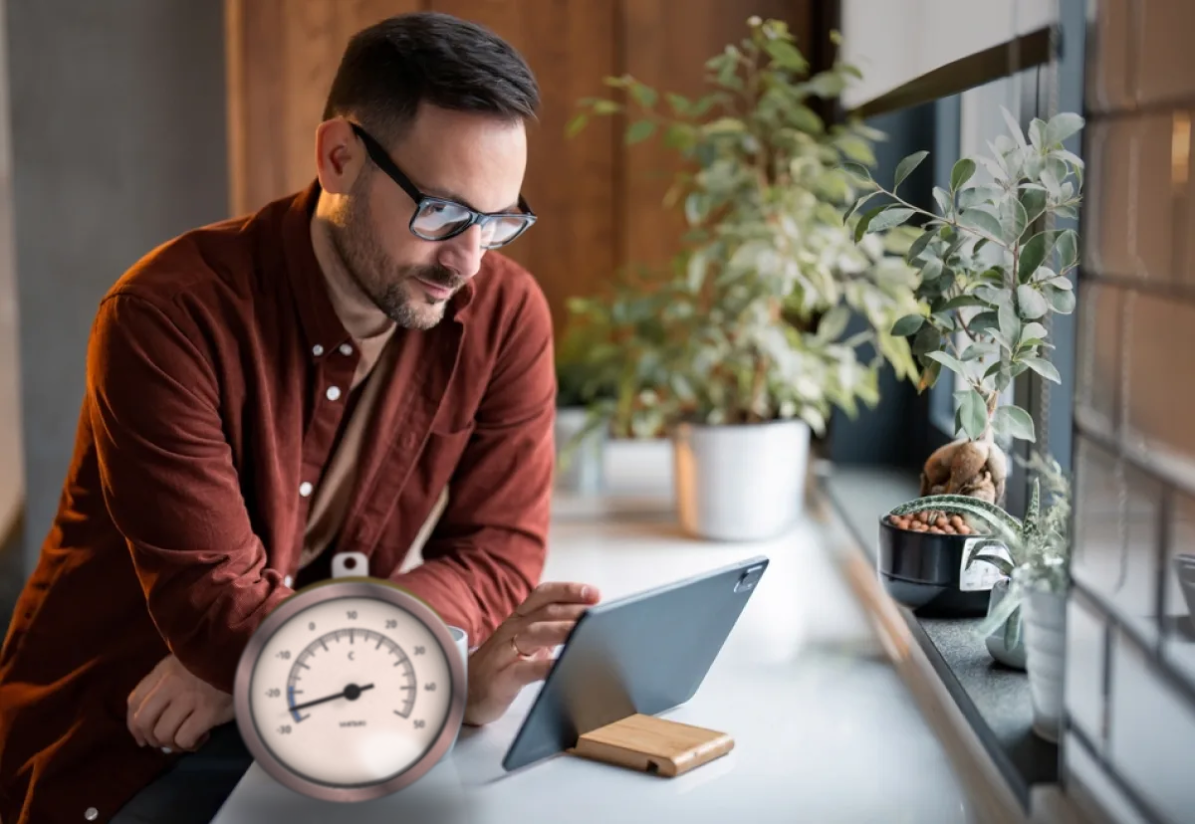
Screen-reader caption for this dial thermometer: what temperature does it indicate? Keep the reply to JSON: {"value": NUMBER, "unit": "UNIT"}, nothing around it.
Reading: {"value": -25, "unit": "°C"}
